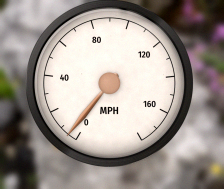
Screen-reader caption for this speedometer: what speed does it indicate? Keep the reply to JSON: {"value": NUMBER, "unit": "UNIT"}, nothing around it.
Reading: {"value": 5, "unit": "mph"}
